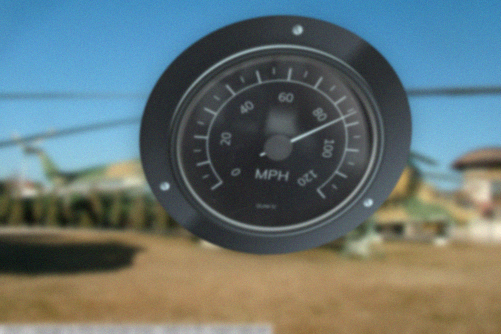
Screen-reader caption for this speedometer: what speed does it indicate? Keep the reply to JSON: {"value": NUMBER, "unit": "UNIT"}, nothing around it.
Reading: {"value": 85, "unit": "mph"}
